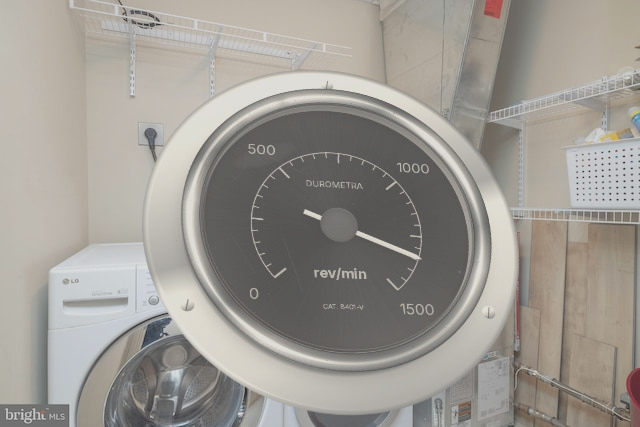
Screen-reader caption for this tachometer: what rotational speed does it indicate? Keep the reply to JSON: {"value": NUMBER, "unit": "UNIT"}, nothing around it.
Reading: {"value": 1350, "unit": "rpm"}
